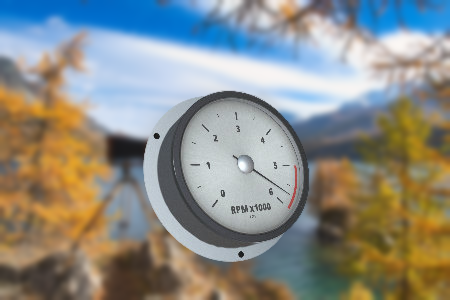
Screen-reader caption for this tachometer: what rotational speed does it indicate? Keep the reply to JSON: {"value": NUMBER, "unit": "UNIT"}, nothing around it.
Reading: {"value": 5750, "unit": "rpm"}
